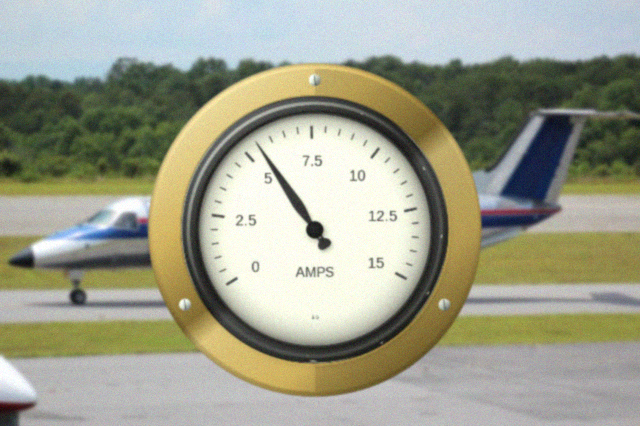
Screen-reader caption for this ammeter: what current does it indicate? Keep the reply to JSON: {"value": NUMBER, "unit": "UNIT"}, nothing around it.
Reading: {"value": 5.5, "unit": "A"}
